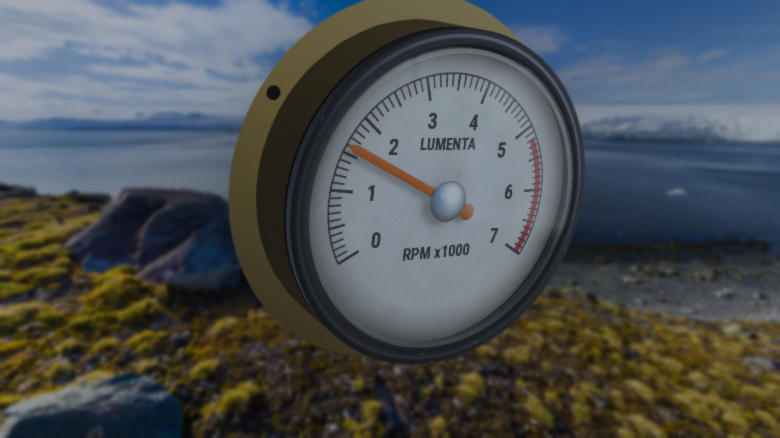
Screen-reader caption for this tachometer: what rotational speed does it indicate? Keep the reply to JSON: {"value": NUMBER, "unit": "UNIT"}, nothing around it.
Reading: {"value": 1600, "unit": "rpm"}
